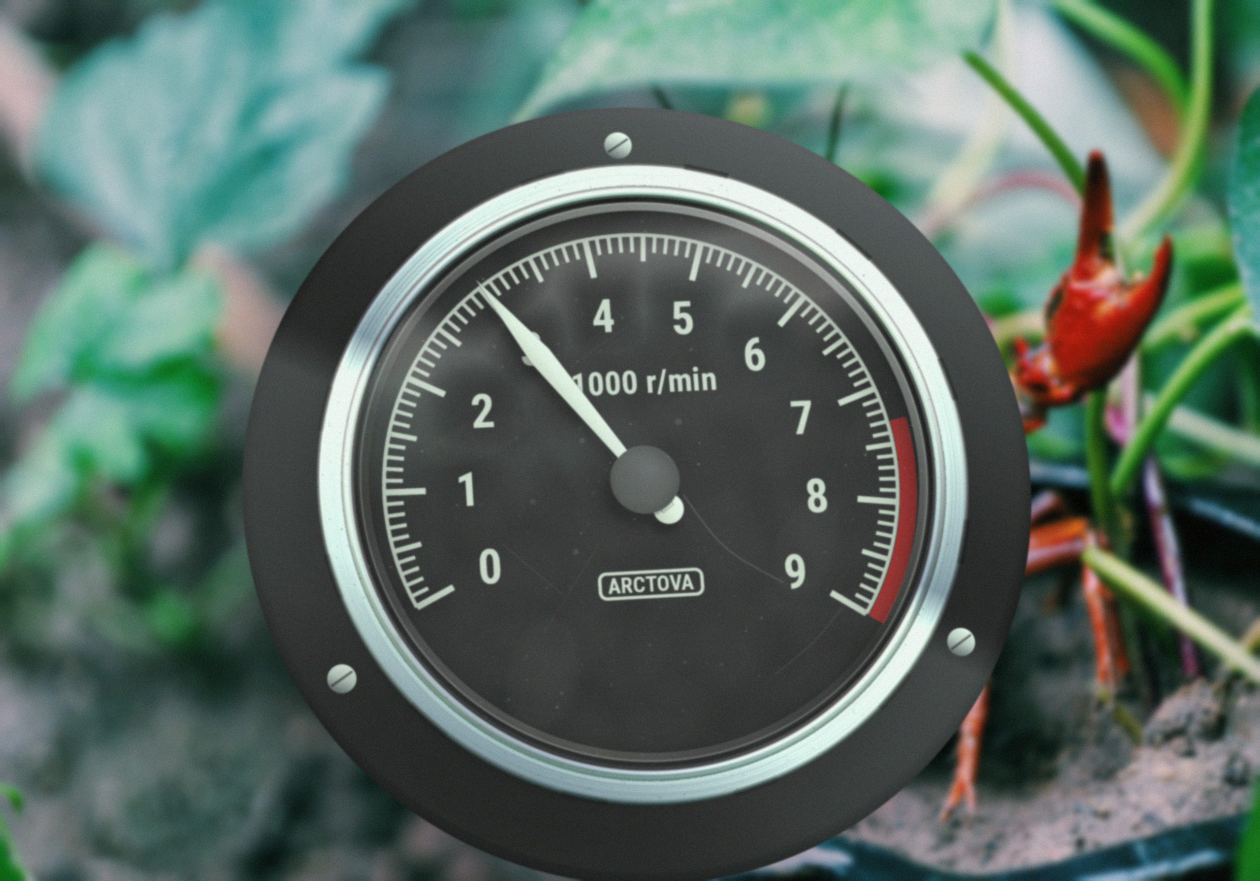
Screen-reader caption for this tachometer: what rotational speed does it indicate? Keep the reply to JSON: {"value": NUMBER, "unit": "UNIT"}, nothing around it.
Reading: {"value": 3000, "unit": "rpm"}
